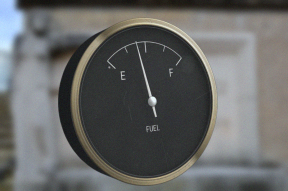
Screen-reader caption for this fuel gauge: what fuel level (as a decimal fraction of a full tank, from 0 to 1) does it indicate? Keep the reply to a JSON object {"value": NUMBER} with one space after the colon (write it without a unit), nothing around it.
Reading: {"value": 0.375}
